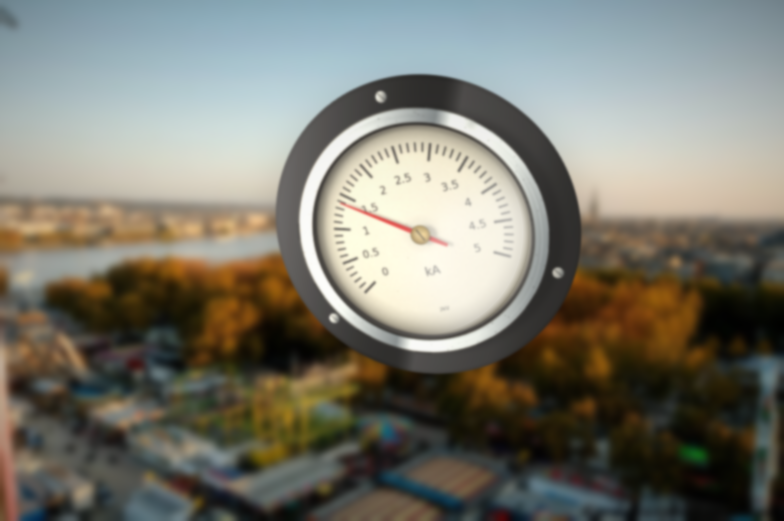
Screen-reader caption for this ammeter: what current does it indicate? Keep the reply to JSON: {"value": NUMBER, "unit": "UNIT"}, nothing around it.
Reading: {"value": 1.4, "unit": "kA"}
